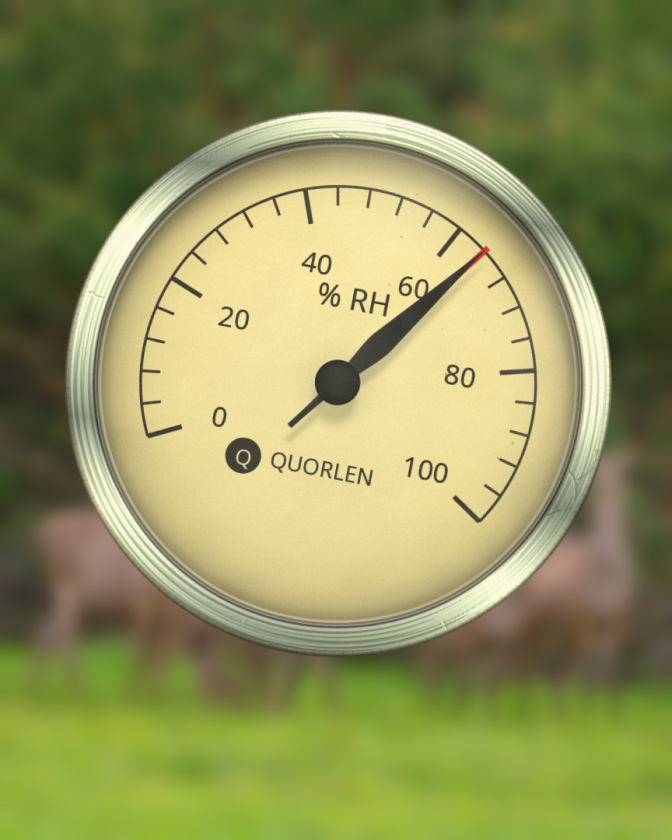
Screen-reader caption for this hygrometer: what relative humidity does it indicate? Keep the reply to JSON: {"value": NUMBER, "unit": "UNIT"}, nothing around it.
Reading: {"value": 64, "unit": "%"}
